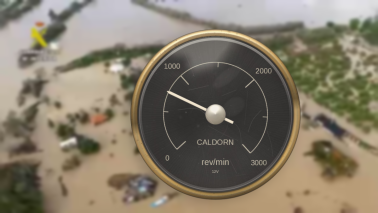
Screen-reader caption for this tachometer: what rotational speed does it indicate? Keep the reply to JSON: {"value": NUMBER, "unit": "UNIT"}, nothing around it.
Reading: {"value": 750, "unit": "rpm"}
